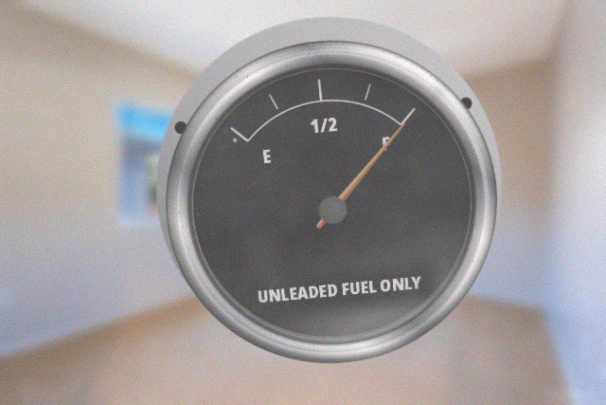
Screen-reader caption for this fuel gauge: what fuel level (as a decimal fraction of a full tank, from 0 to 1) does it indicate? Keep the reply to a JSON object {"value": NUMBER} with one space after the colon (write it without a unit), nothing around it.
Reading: {"value": 1}
